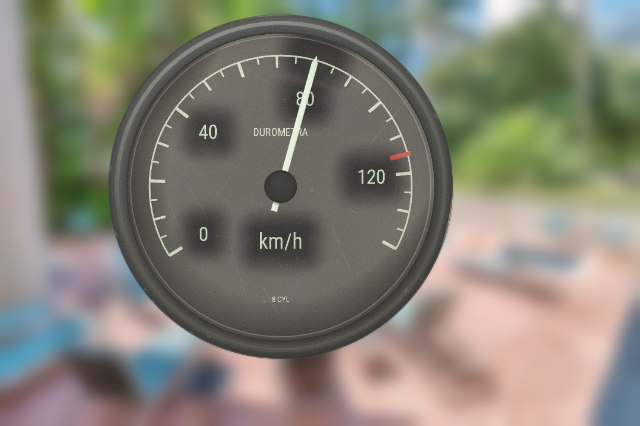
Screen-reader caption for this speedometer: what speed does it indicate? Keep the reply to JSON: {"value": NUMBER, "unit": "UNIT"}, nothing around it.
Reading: {"value": 80, "unit": "km/h"}
